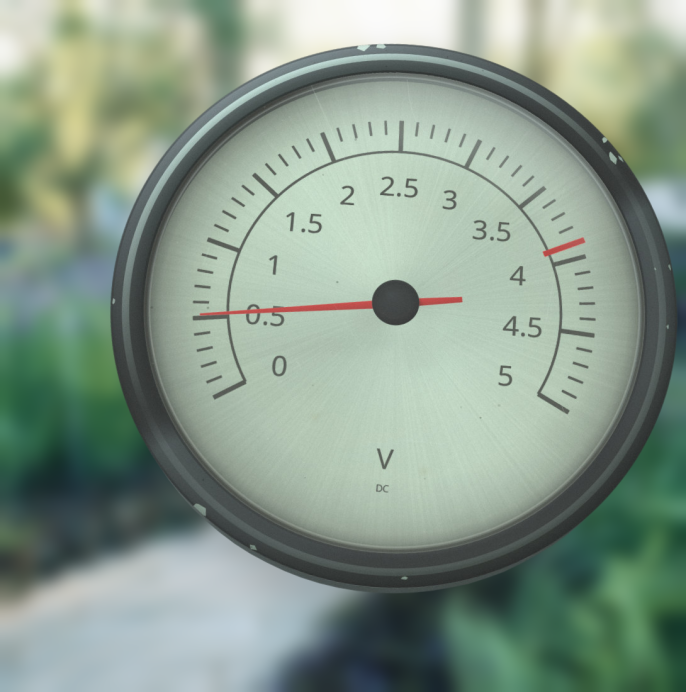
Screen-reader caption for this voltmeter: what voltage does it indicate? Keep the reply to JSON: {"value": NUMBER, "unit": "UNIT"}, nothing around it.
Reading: {"value": 0.5, "unit": "V"}
